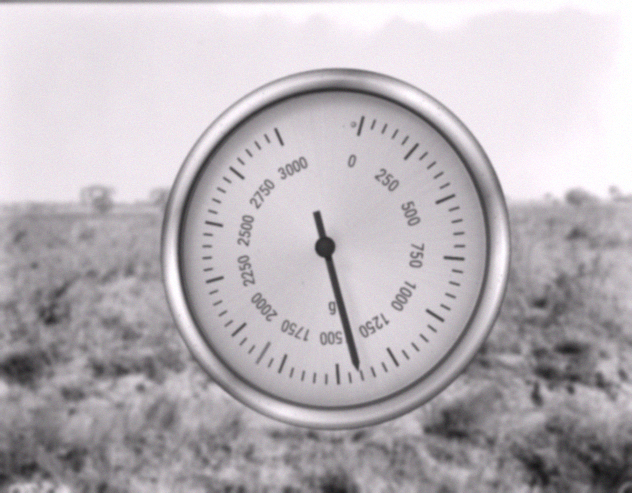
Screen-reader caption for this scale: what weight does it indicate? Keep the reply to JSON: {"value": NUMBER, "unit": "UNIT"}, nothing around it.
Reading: {"value": 1400, "unit": "g"}
